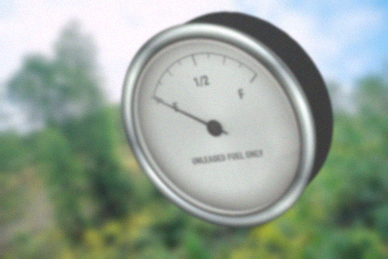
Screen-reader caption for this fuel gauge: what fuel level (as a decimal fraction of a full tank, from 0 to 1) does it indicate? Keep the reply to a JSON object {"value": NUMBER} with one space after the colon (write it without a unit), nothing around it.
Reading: {"value": 0}
